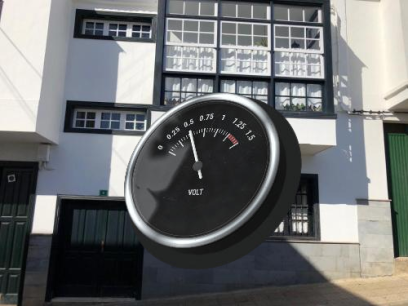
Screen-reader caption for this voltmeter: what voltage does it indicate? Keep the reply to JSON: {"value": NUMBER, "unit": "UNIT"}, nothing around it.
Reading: {"value": 0.5, "unit": "V"}
